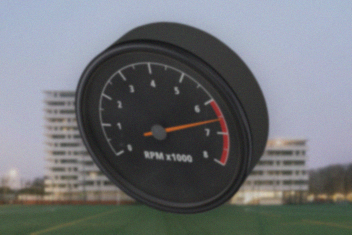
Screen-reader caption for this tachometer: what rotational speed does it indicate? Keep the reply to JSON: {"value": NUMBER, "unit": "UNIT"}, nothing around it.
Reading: {"value": 6500, "unit": "rpm"}
